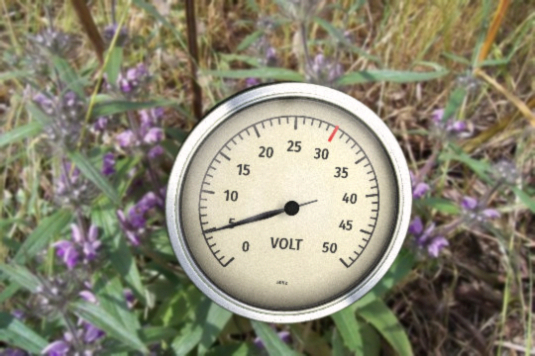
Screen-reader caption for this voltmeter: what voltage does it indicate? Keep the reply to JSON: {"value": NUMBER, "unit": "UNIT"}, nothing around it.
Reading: {"value": 5, "unit": "V"}
